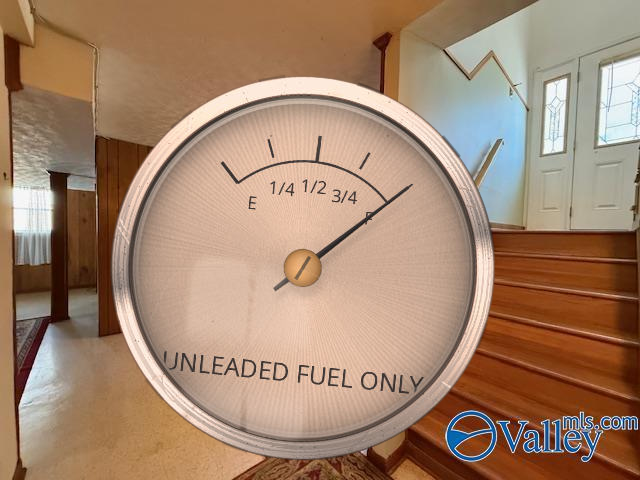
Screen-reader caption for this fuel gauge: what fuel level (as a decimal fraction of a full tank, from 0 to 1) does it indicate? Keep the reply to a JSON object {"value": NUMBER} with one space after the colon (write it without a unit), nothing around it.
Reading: {"value": 1}
